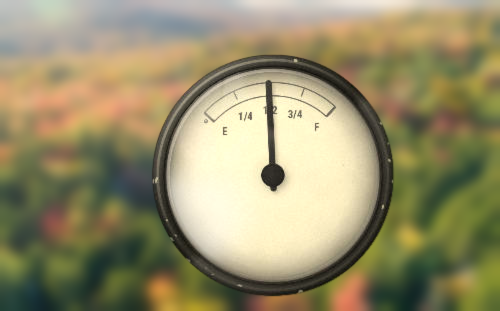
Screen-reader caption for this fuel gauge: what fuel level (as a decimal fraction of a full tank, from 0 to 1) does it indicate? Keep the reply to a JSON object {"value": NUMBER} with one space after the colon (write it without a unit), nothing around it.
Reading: {"value": 0.5}
